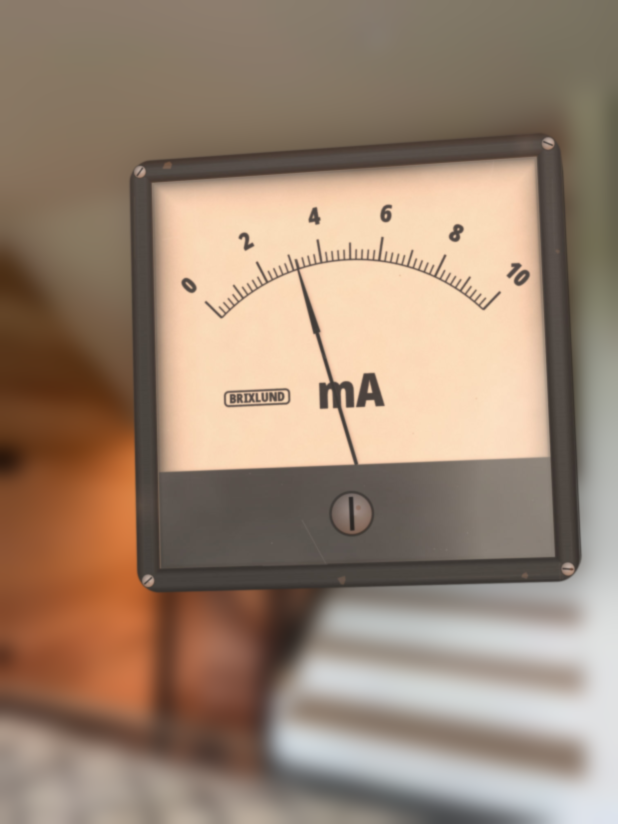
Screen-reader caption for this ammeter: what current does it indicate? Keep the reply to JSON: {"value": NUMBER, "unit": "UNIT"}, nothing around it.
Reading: {"value": 3.2, "unit": "mA"}
